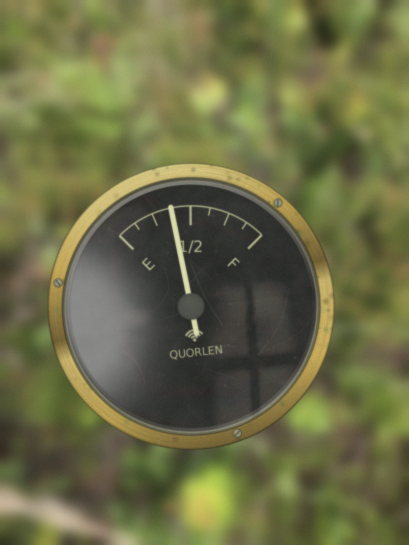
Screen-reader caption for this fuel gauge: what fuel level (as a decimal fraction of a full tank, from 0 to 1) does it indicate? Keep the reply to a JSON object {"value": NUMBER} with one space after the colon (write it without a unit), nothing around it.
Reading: {"value": 0.375}
